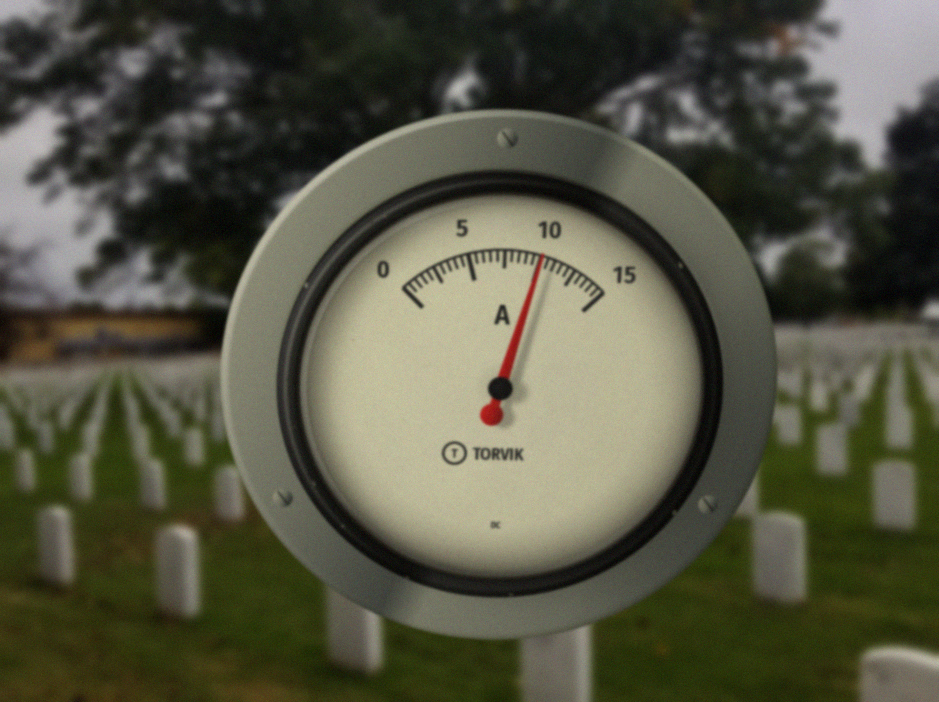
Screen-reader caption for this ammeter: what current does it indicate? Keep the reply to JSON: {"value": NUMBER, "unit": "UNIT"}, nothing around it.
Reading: {"value": 10, "unit": "A"}
